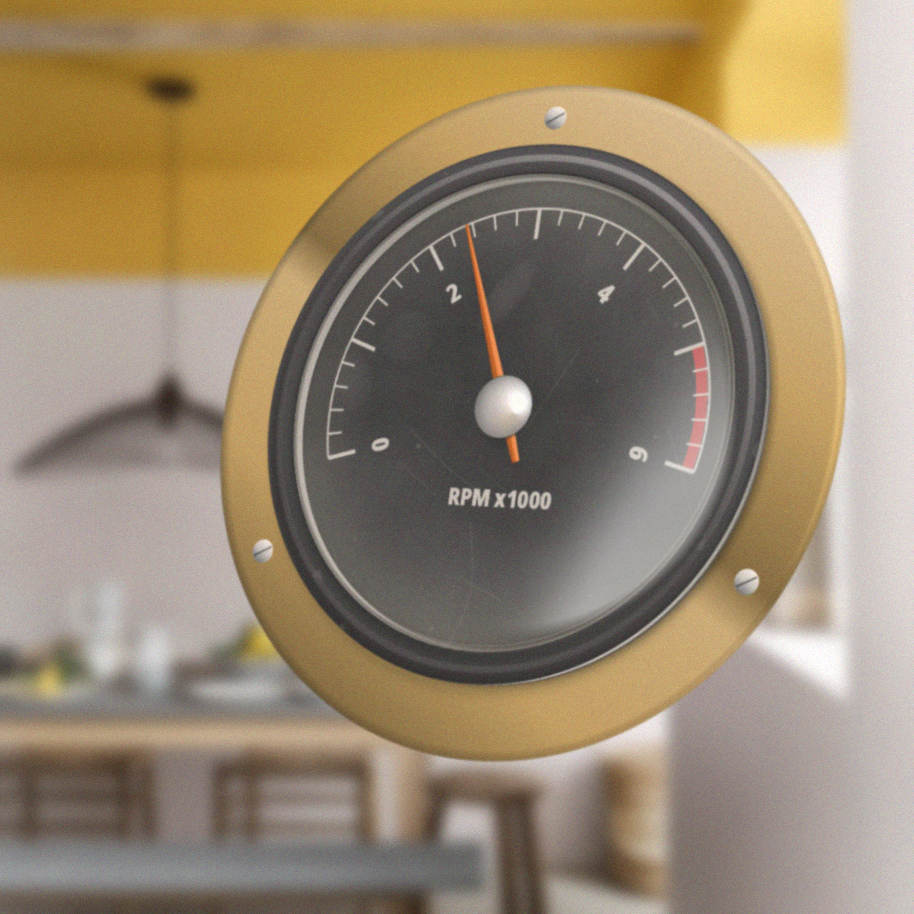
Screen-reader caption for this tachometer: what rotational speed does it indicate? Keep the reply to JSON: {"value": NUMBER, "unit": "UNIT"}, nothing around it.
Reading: {"value": 2400, "unit": "rpm"}
